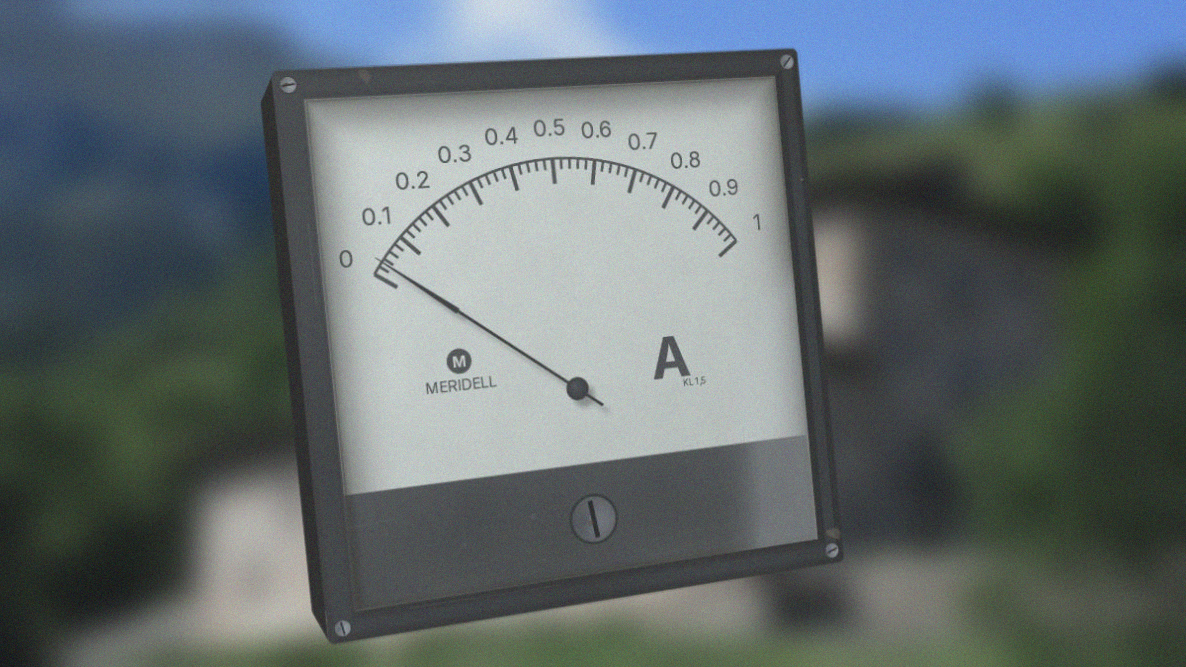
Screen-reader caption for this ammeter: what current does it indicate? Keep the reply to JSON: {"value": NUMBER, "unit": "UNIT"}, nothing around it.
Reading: {"value": 0.03, "unit": "A"}
